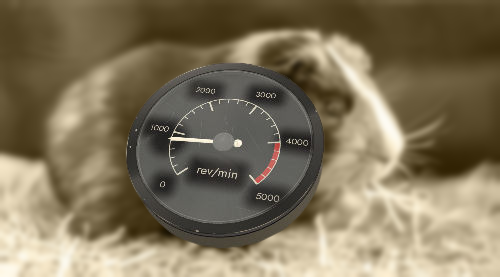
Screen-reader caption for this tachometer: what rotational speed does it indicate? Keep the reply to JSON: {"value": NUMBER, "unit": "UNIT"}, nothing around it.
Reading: {"value": 800, "unit": "rpm"}
